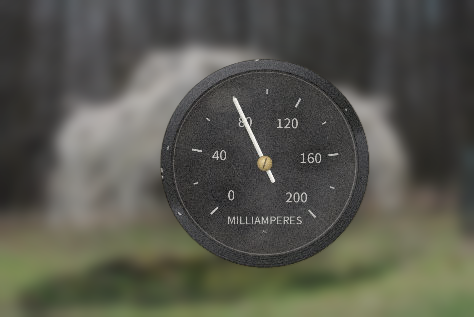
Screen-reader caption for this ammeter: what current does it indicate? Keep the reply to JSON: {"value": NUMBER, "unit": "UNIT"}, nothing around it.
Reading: {"value": 80, "unit": "mA"}
